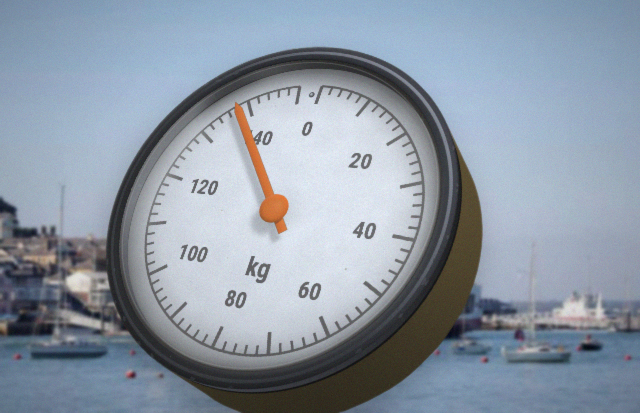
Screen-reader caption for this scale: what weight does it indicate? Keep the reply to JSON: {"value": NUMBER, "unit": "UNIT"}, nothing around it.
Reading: {"value": 138, "unit": "kg"}
